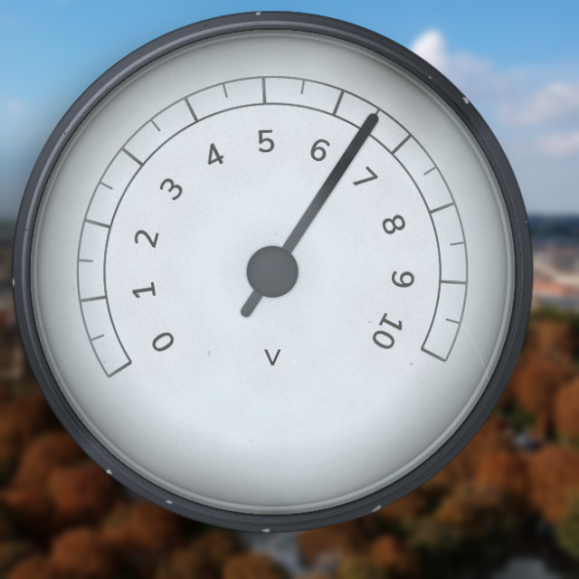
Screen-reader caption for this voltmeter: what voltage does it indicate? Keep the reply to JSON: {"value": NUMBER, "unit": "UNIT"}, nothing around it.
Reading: {"value": 6.5, "unit": "V"}
